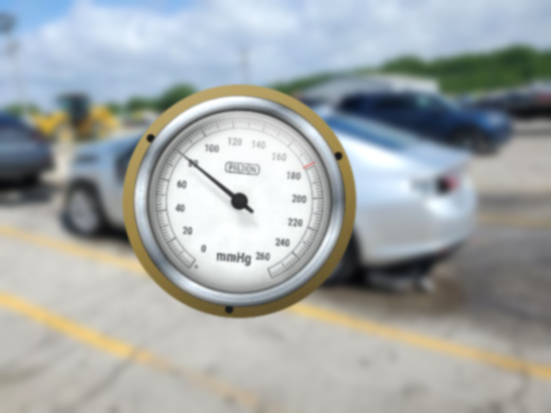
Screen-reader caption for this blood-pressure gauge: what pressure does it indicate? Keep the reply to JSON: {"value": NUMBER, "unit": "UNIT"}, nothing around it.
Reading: {"value": 80, "unit": "mmHg"}
